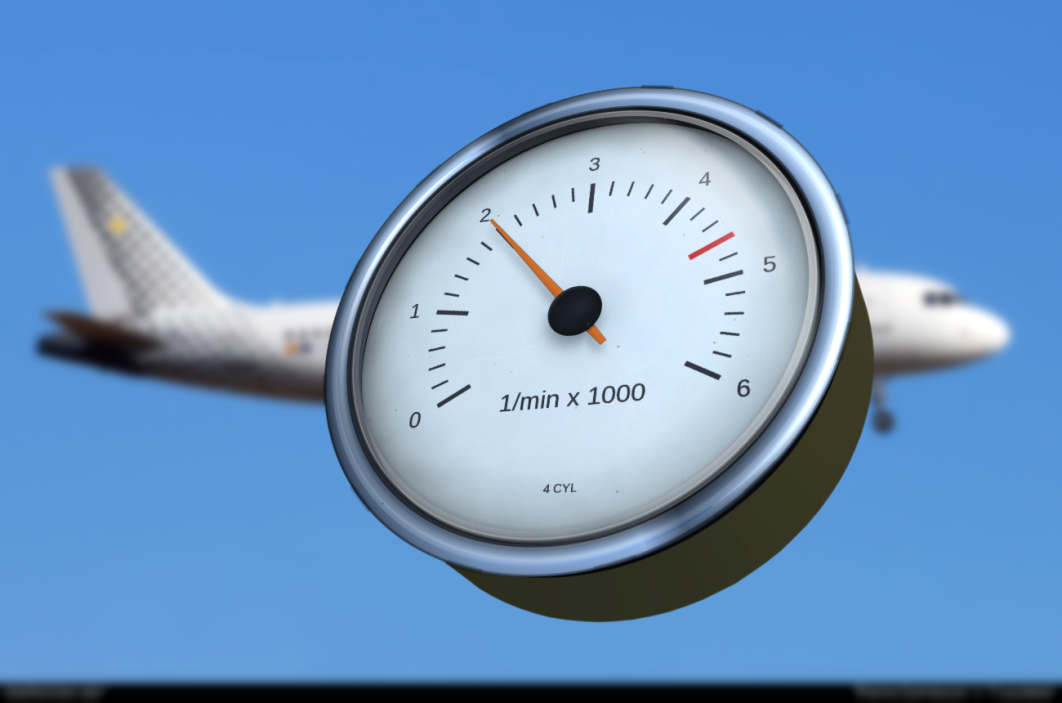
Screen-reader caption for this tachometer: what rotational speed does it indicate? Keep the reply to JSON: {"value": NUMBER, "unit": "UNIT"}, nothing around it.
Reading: {"value": 2000, "unit": "rpm"}
